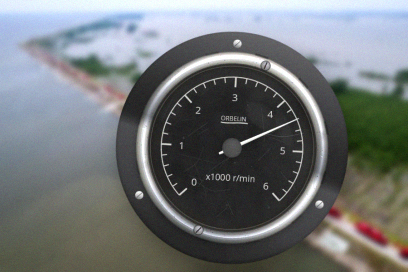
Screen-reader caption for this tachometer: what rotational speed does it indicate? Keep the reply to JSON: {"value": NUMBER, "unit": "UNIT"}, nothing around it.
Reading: {"value": 4400, "unit": "rpm"}
